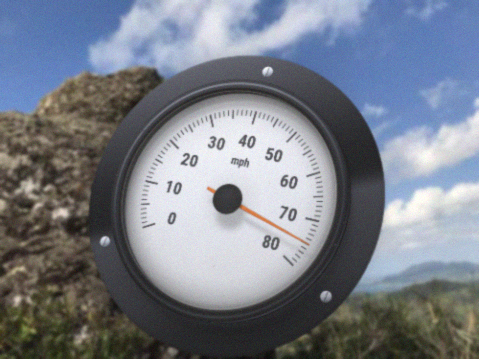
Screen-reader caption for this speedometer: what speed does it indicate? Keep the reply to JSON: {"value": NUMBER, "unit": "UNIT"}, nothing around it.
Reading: {"value": 75, "unit": "mph"}
